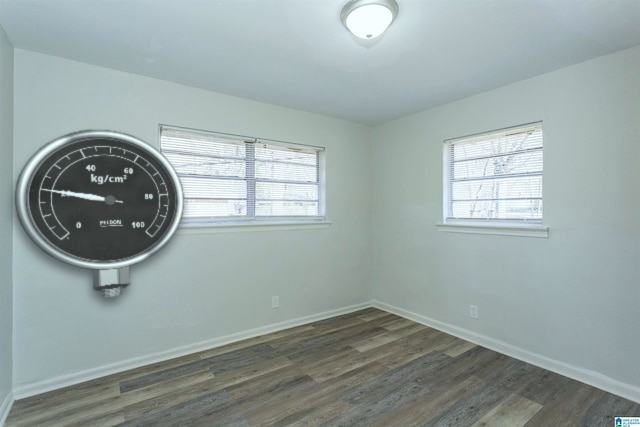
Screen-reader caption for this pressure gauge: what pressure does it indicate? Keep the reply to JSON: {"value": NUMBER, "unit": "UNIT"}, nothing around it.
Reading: {"value": 20, "unit": "kg/cm²"}
